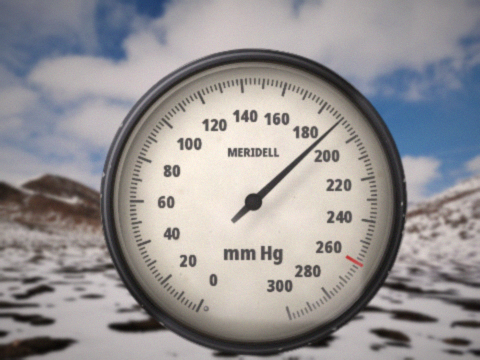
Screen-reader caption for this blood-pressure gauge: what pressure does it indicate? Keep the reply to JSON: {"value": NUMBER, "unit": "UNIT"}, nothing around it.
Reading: {"value": 190, "unit": "mmHg"}
